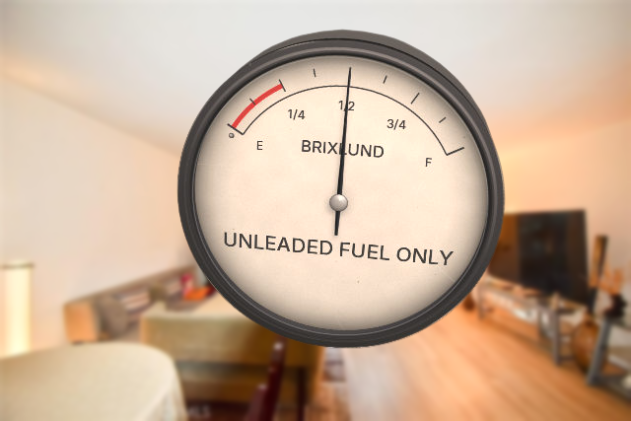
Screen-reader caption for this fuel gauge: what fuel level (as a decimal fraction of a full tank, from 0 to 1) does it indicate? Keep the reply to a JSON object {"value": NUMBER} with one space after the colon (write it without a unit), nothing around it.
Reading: {"value": 0.5}
